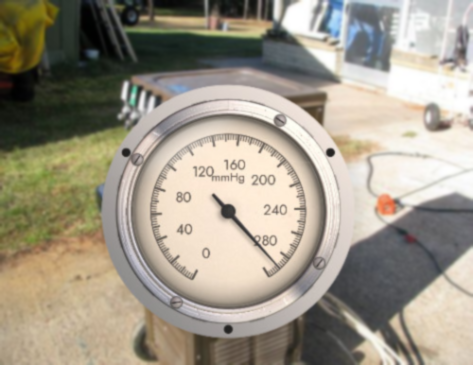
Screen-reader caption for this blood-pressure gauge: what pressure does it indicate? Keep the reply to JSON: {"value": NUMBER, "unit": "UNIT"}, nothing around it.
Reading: {"value": 290, "unit": "mmHg"}
